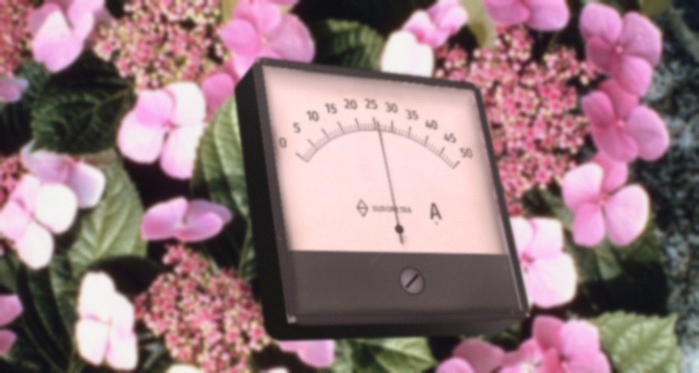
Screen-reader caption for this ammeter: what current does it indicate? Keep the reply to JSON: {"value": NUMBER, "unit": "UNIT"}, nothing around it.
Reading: {"value": 25, "unit": "A"}
